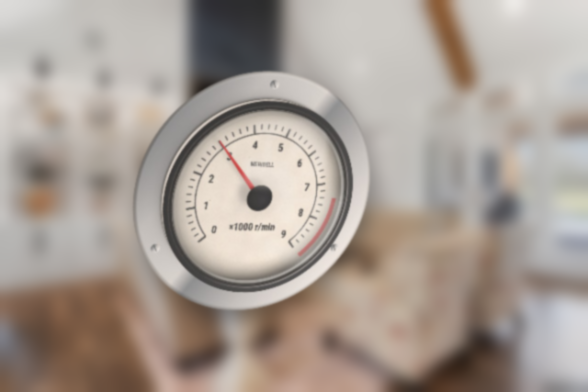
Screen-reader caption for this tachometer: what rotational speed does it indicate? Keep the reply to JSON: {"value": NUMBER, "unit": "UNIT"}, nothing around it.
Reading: {"value": 3000, "unit": "rpm"}
